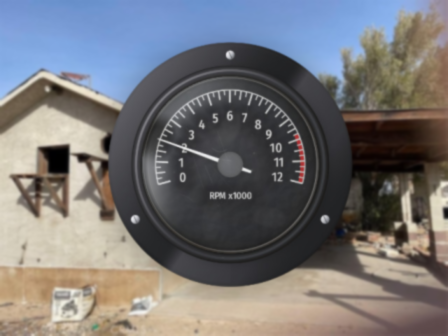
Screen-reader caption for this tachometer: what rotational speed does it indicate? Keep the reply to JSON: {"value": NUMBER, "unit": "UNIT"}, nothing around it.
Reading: {"value": 2000, "unit": "rpm"}
